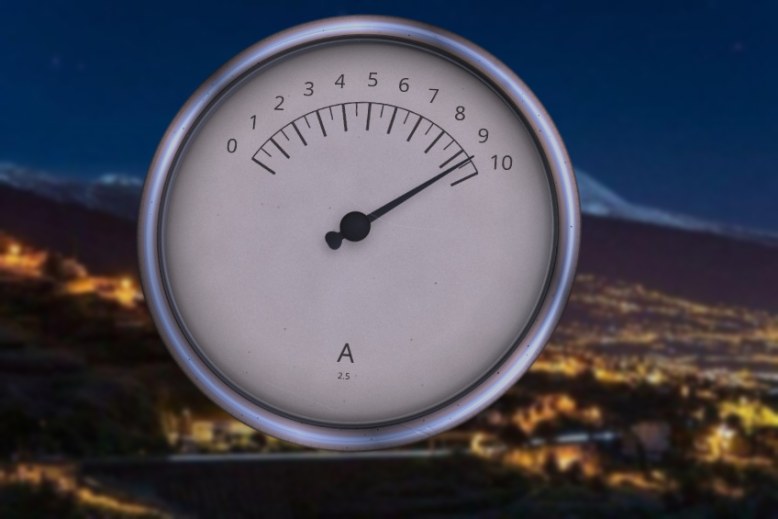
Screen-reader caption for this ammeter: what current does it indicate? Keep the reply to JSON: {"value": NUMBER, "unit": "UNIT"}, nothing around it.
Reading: {"value": 9.5, "unit": "A"}
